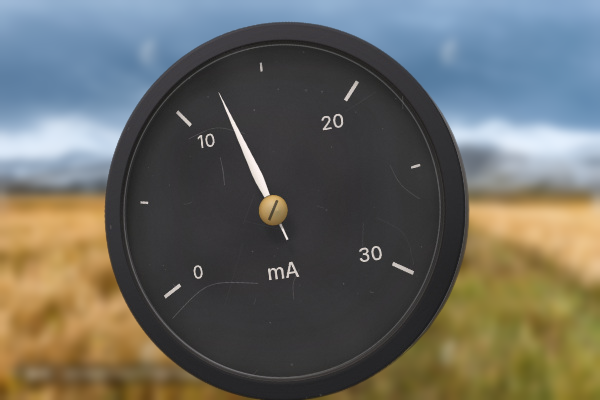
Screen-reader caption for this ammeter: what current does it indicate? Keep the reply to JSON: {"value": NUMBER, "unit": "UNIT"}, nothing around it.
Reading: {"value": 12.5, "unit": "mA"}
